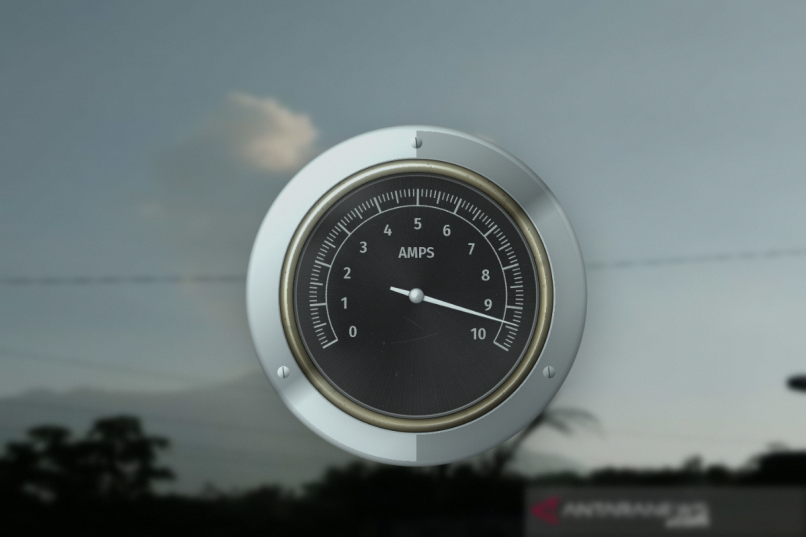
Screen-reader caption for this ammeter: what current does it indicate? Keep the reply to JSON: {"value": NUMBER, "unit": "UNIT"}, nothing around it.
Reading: {"value": 9.4, "unit": "A"}
